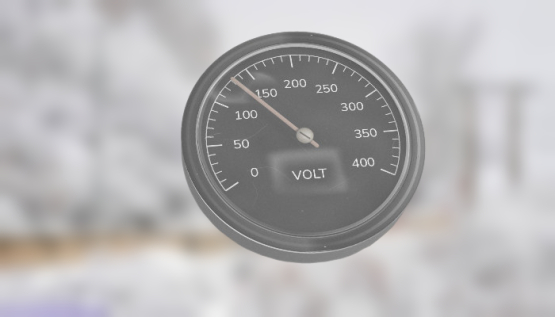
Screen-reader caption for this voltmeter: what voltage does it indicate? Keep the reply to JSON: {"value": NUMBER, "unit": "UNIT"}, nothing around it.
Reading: {"value": 130, "unit": "V"}
